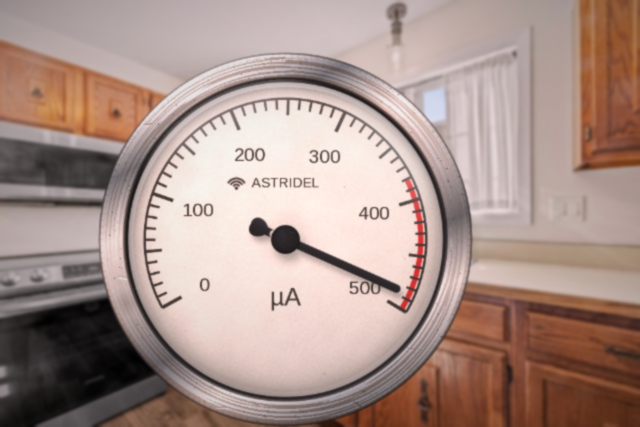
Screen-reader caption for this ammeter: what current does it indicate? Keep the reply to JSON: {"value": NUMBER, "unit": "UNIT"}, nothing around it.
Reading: {"value": 485, "unit": "µA"}
